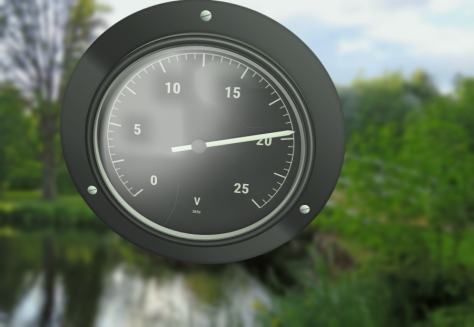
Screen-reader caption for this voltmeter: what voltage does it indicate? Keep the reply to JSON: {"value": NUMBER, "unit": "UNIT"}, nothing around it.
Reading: {"value": 19.5, "unit": "V"}
